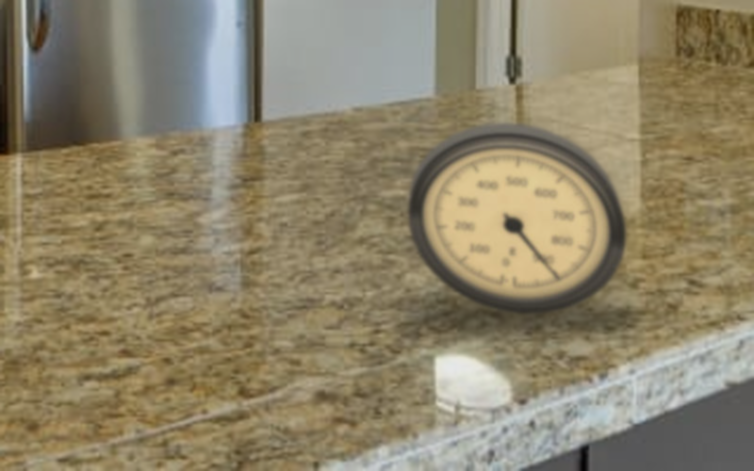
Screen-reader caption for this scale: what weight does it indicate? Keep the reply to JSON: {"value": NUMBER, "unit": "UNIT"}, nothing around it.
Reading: {"value": 900, "unit": "g"}
